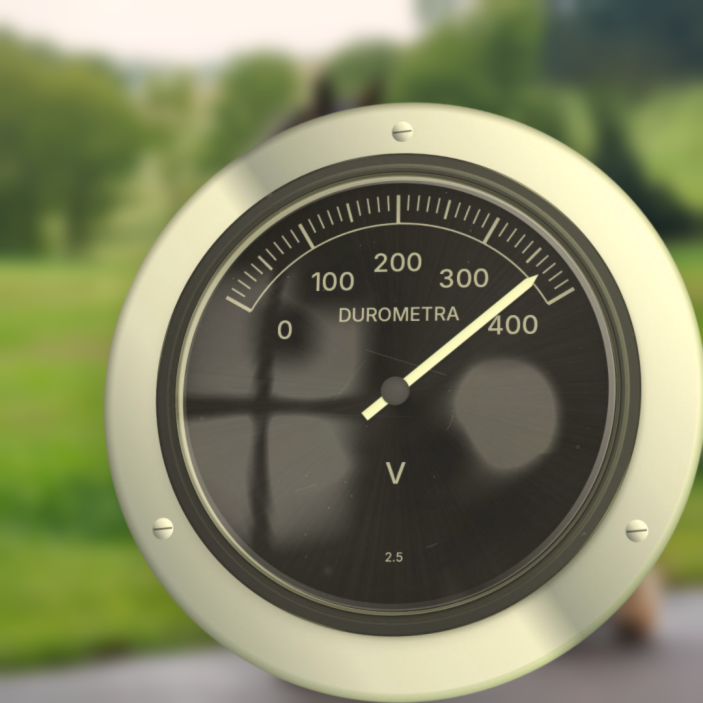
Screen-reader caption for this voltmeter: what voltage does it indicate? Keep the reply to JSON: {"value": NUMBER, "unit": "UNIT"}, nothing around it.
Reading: {"value": 370, "unit": "V"}
